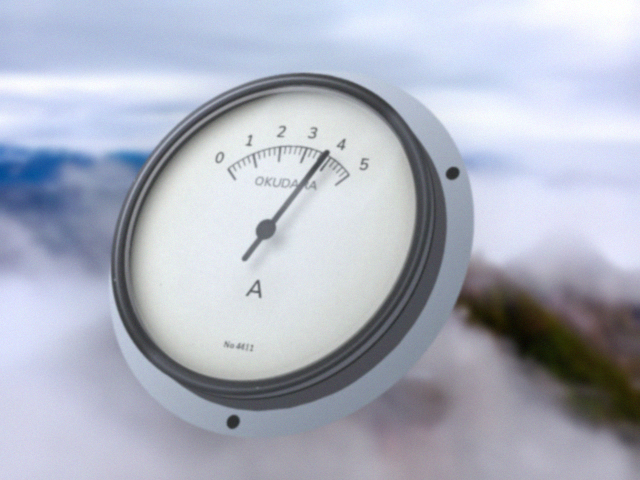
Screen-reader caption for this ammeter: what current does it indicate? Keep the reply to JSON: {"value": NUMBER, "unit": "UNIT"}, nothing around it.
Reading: {"value": 4, "unit": "A"}
